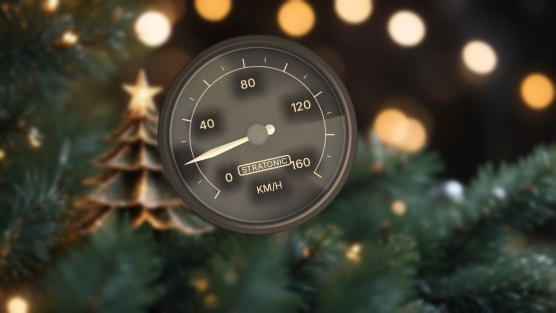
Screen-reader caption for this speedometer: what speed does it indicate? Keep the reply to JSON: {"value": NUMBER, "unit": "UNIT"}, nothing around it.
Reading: {"value": 20, "unit": "km/h"}
